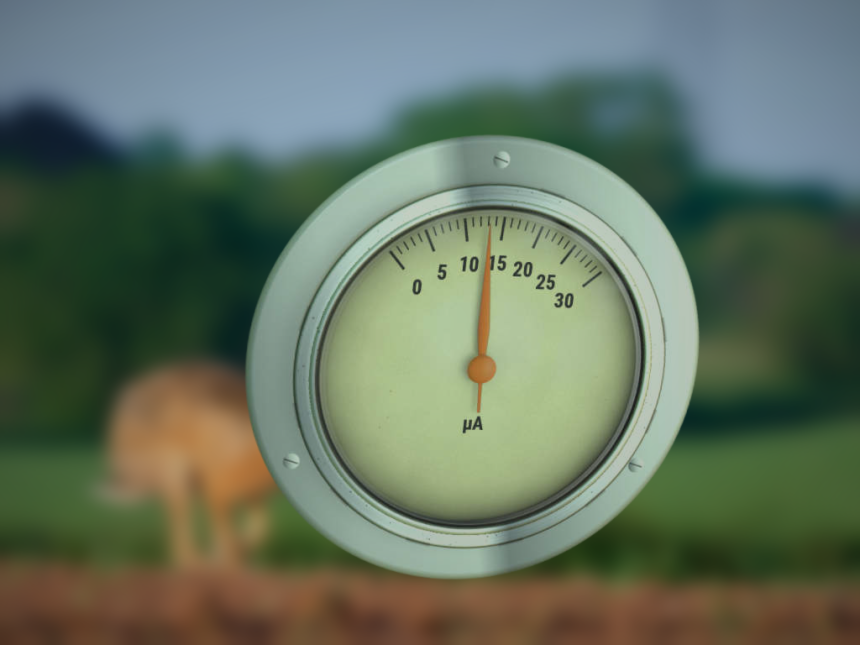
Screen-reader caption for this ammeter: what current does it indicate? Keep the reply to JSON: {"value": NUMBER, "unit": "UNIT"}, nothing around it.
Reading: {"value": 13, "unit": "µA"}
